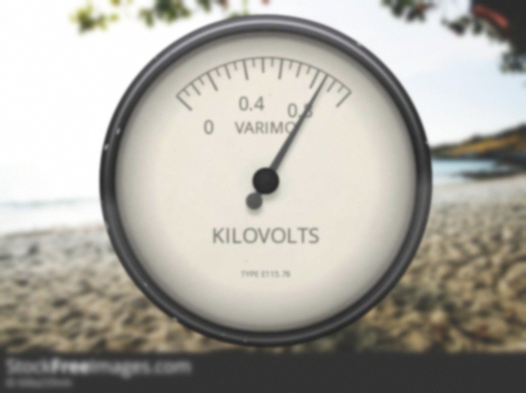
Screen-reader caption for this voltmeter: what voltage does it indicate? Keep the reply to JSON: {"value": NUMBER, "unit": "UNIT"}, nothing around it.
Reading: {"value": 0.85, "unit": "kV"}
